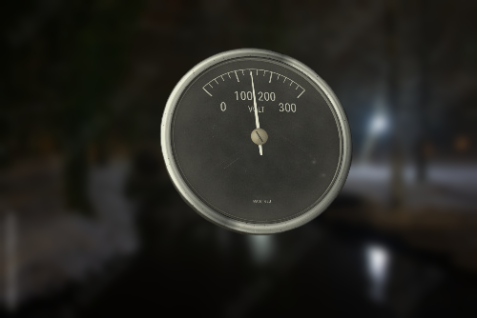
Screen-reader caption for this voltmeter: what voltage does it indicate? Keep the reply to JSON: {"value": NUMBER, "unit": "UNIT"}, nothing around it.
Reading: {"value": 140, "unit": "V"}
